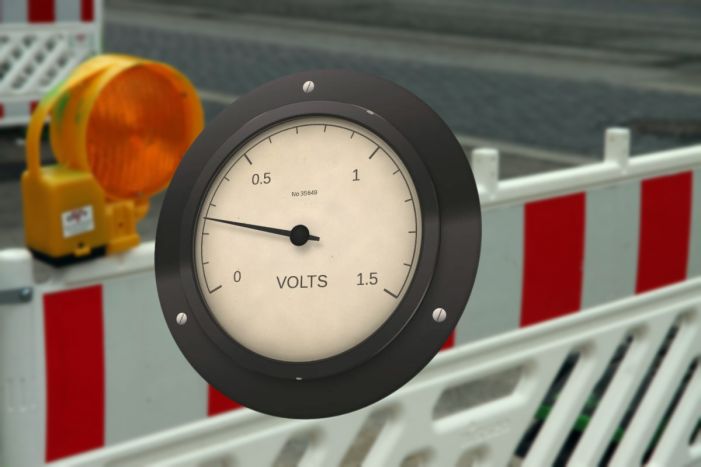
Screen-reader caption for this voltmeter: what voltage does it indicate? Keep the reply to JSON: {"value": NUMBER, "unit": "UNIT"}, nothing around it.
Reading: {"value": 0.25, "unit": "V"}
